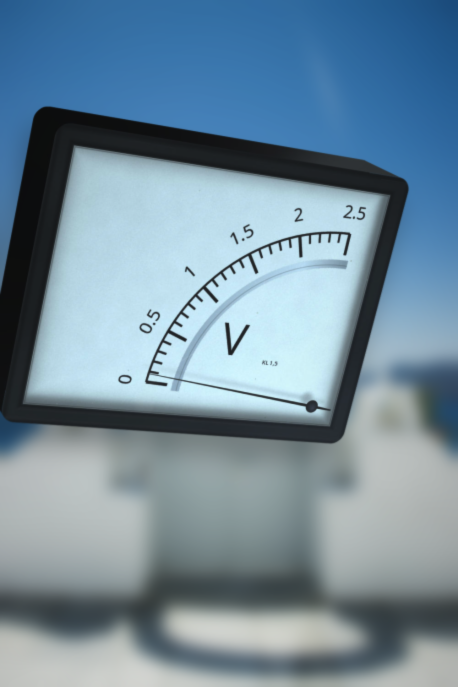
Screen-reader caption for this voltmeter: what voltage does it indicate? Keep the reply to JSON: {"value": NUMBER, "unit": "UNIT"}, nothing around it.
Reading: {"value": 0.1, "unit": "V"}
